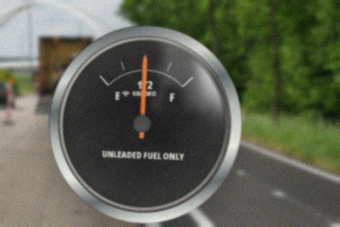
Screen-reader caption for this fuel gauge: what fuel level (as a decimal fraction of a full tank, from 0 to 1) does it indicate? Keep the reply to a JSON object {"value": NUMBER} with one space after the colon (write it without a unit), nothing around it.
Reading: {"value": 0.5}
